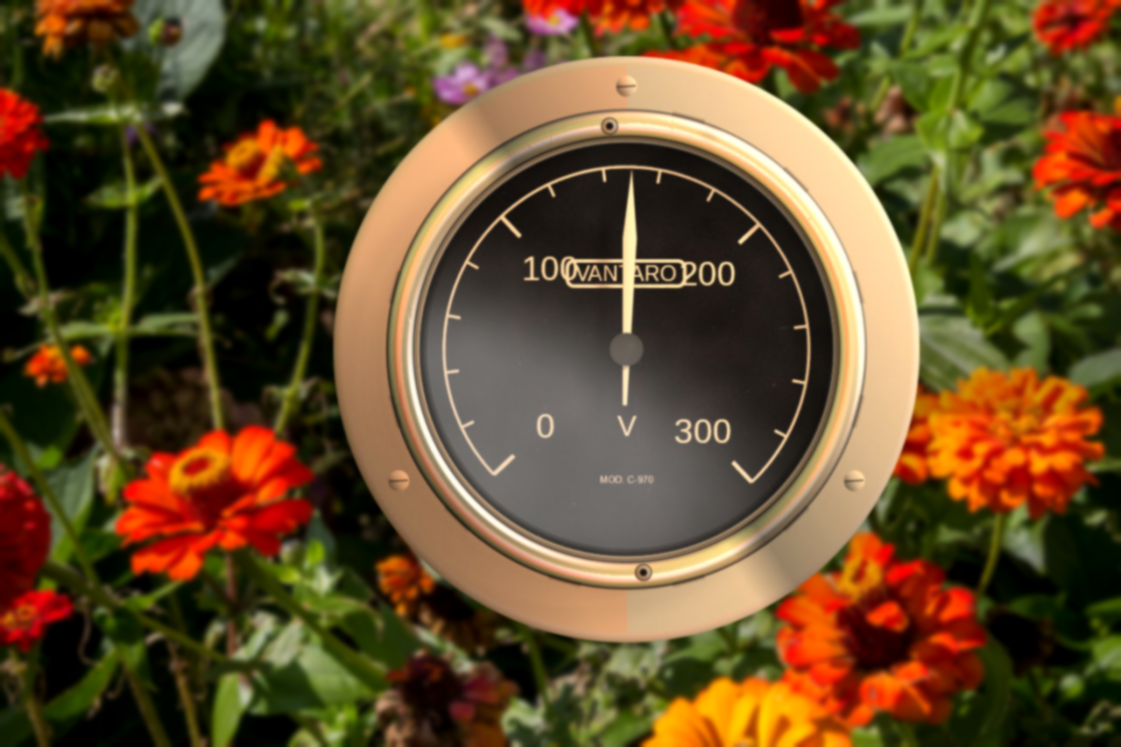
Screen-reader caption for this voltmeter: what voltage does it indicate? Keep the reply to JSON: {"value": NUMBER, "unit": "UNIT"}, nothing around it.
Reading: {"value": 150, "unit": "V"}
